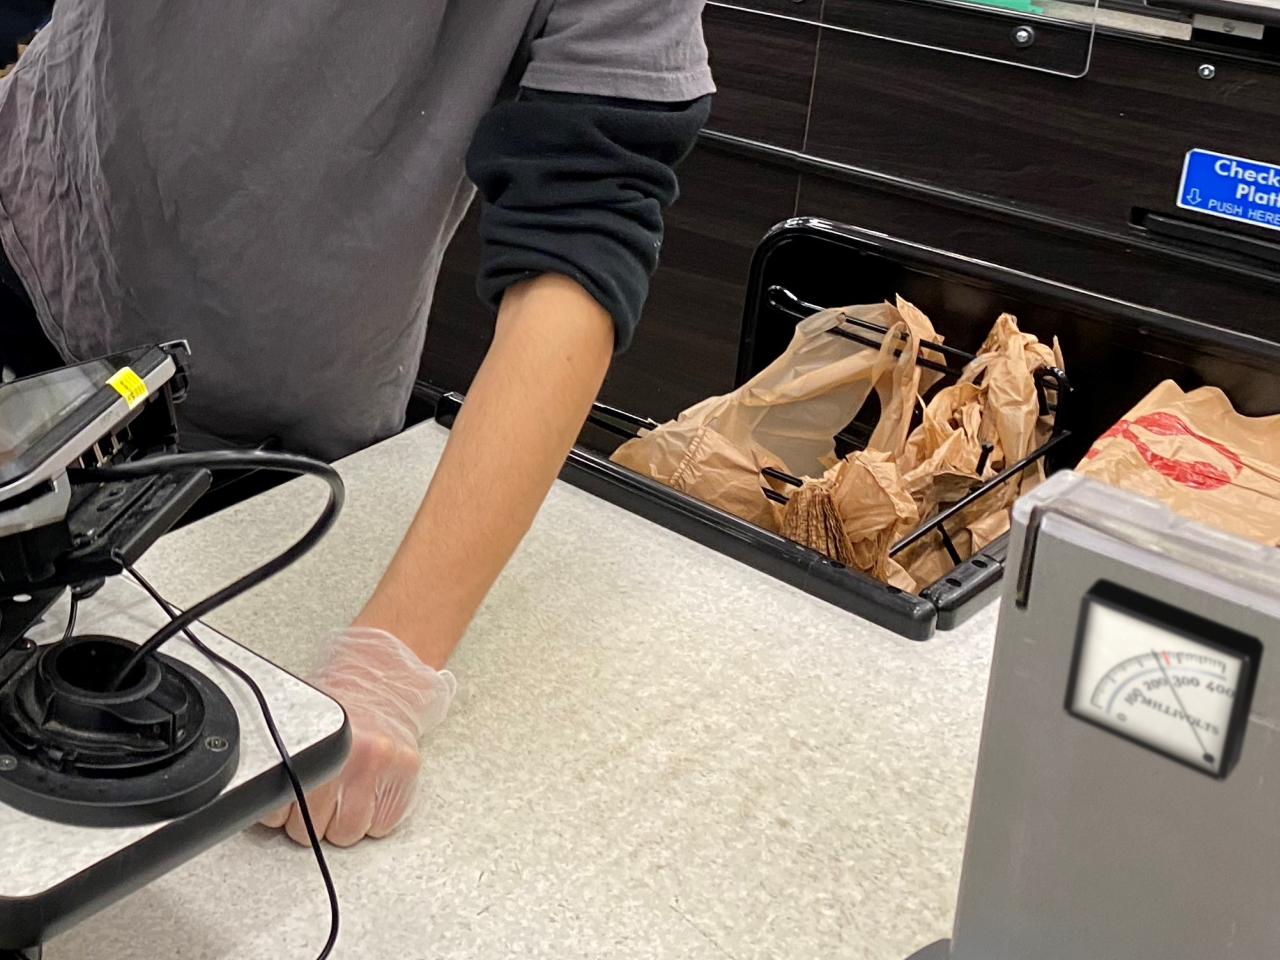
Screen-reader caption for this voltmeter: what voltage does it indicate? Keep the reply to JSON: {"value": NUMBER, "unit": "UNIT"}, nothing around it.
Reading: {"value": 250, "unit": "mV"}
